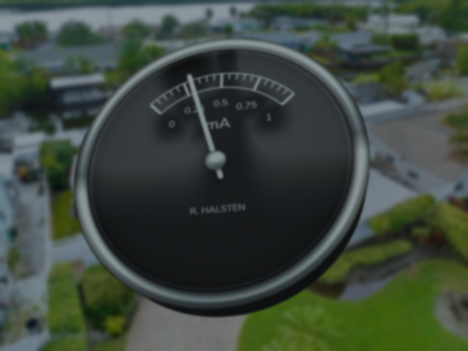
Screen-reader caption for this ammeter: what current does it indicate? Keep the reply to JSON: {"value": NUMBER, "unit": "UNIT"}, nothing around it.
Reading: {"value": 0.3, "unit": "mA"}
